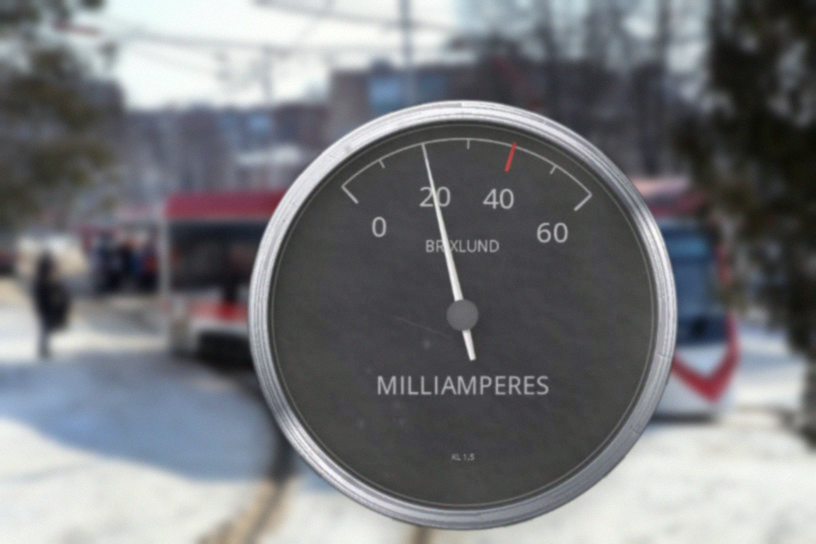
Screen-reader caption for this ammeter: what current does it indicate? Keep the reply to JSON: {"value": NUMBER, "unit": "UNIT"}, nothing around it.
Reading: {"value": 20, "unit": "mA"}
